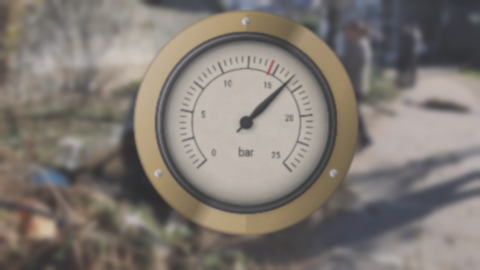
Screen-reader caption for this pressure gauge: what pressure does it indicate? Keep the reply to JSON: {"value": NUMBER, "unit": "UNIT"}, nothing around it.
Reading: {"value": 16.5, "unit": "bar"}
